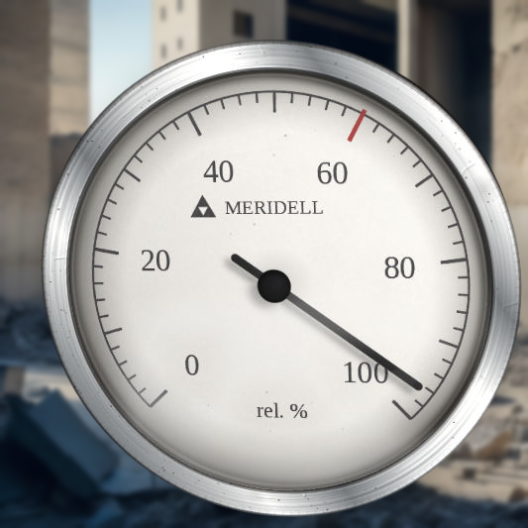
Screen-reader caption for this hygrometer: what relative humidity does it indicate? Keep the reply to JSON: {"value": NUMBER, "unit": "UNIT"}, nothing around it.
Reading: {"value": 96, "unit": "%"}
